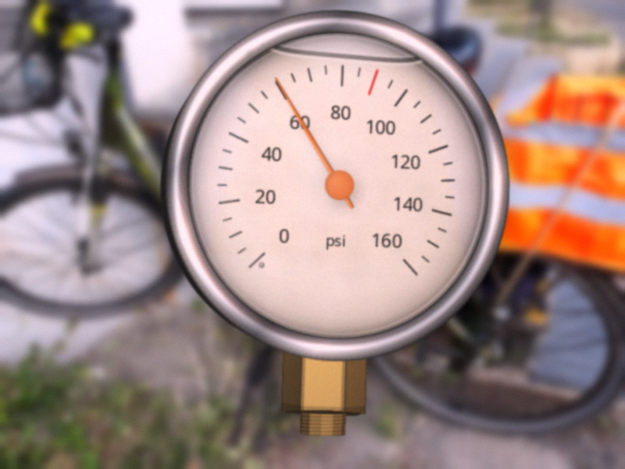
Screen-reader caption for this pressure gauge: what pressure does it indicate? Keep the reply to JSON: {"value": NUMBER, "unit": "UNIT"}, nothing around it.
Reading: {"value": 60, "unit": "psi"}
